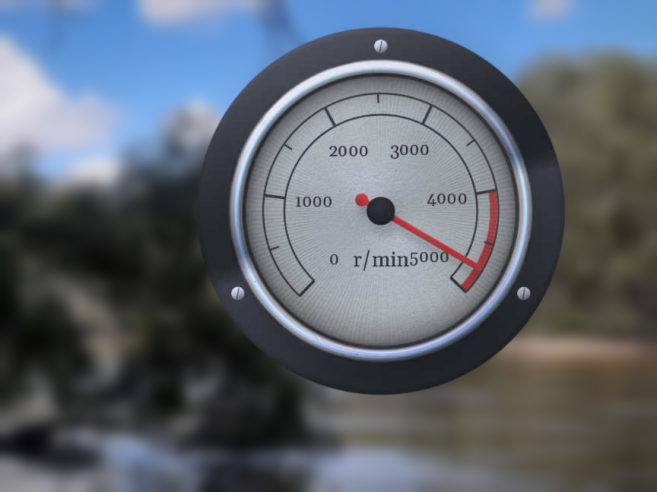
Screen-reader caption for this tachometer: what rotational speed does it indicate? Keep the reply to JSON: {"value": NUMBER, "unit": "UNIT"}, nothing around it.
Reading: {"value": 4750, "unit": "rpm"}
